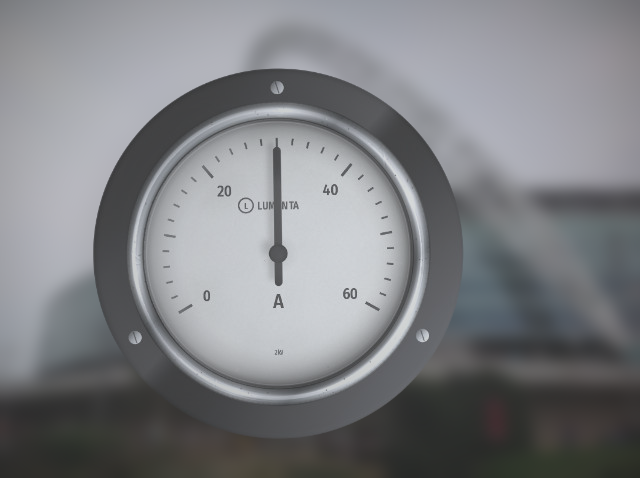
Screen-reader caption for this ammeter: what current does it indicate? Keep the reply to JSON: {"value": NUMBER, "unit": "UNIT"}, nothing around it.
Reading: {"value": 30, "unit": "A"}
